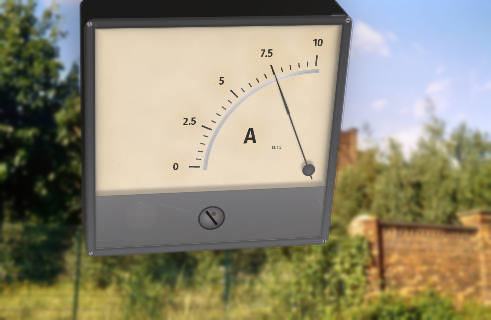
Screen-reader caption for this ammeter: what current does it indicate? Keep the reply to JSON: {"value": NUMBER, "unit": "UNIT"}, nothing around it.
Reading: {"value": 7.5, "unit": "A"}
